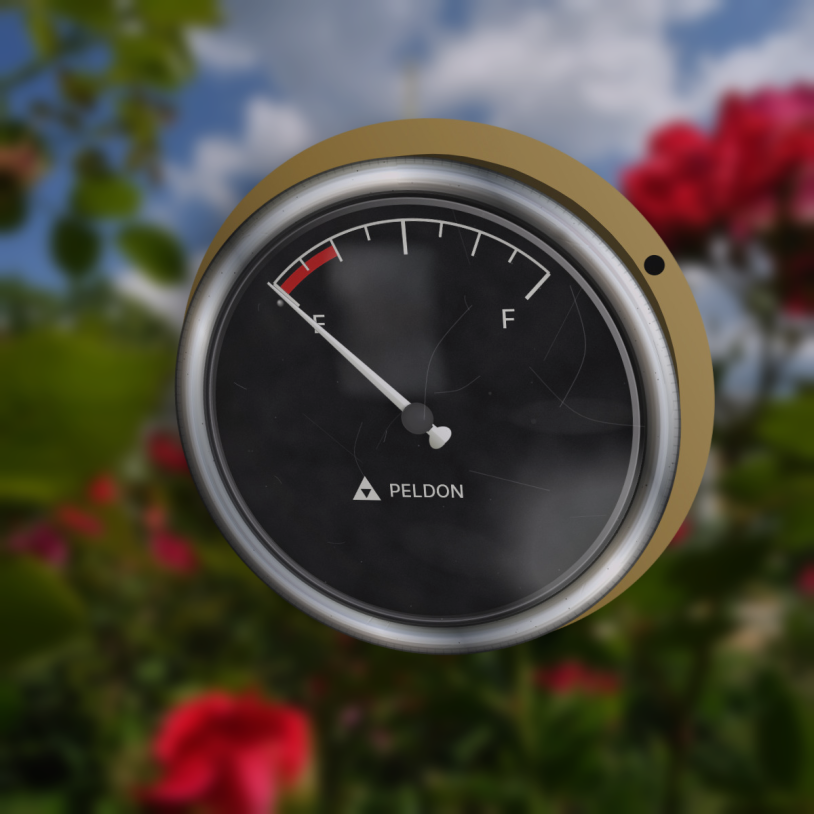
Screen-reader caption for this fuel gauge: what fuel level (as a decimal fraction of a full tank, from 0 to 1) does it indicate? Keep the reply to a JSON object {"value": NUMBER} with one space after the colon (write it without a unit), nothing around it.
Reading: {"value": 0}
